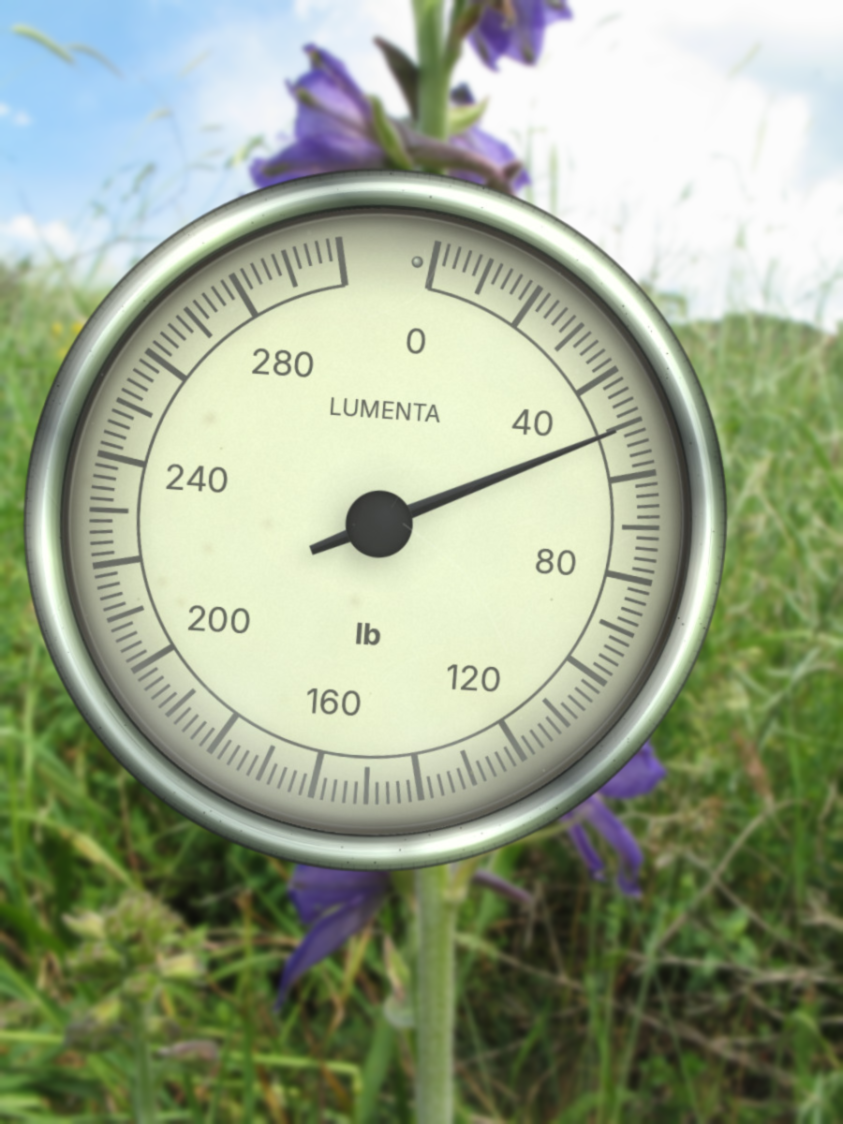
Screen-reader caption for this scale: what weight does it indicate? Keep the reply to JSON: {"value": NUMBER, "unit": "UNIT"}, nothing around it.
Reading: {"value": 50, "unit": "lb"}
